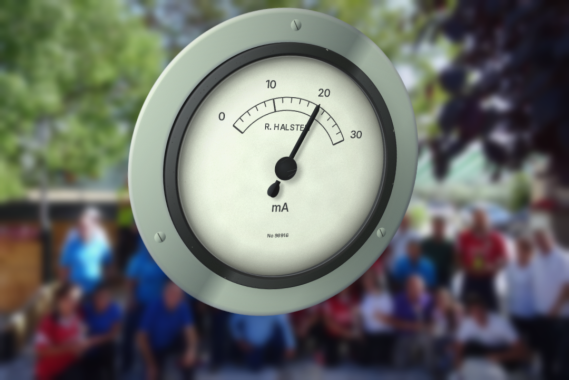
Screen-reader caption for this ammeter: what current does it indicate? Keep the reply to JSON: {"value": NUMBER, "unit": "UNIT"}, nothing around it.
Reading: {"value": 20, "unit": "mA"}
